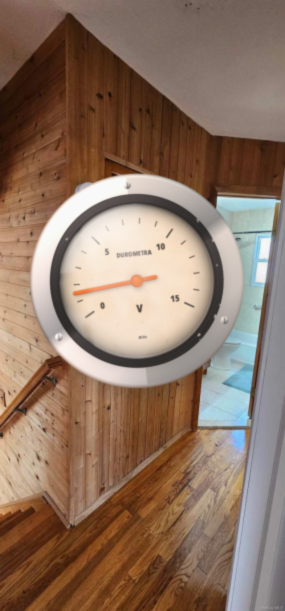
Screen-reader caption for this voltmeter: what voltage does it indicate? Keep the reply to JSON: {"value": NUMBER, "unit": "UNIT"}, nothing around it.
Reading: {"value": 1.5, "unit": "V"}
